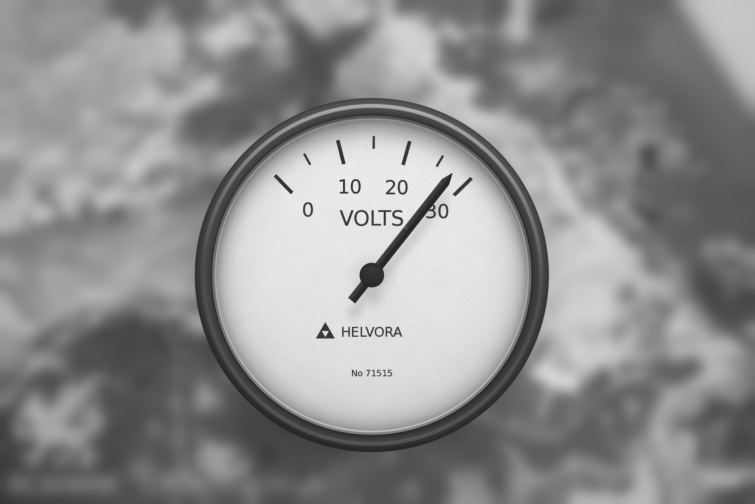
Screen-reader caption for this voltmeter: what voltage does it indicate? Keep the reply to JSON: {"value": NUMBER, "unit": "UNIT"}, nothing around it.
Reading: {"value": 27.5, "unit": "V"}
